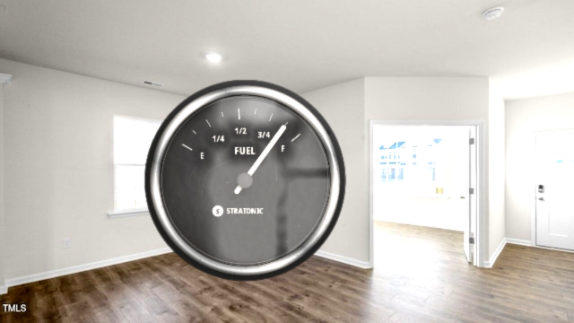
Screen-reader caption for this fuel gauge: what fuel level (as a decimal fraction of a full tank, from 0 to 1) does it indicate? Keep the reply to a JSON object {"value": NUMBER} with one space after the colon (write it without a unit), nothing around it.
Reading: {"value": 0.875}
